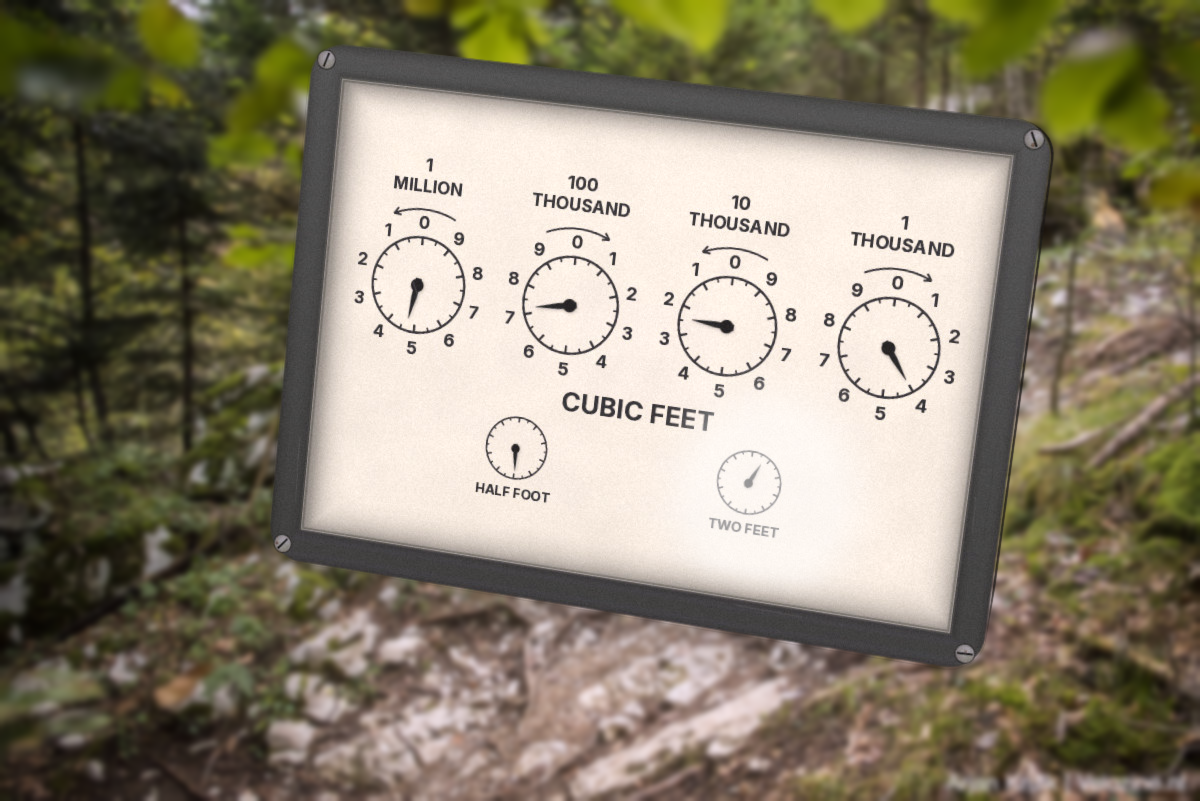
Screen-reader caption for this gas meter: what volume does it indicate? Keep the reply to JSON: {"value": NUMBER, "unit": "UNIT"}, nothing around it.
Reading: {"value": 472400, "unit": "ft³"}
